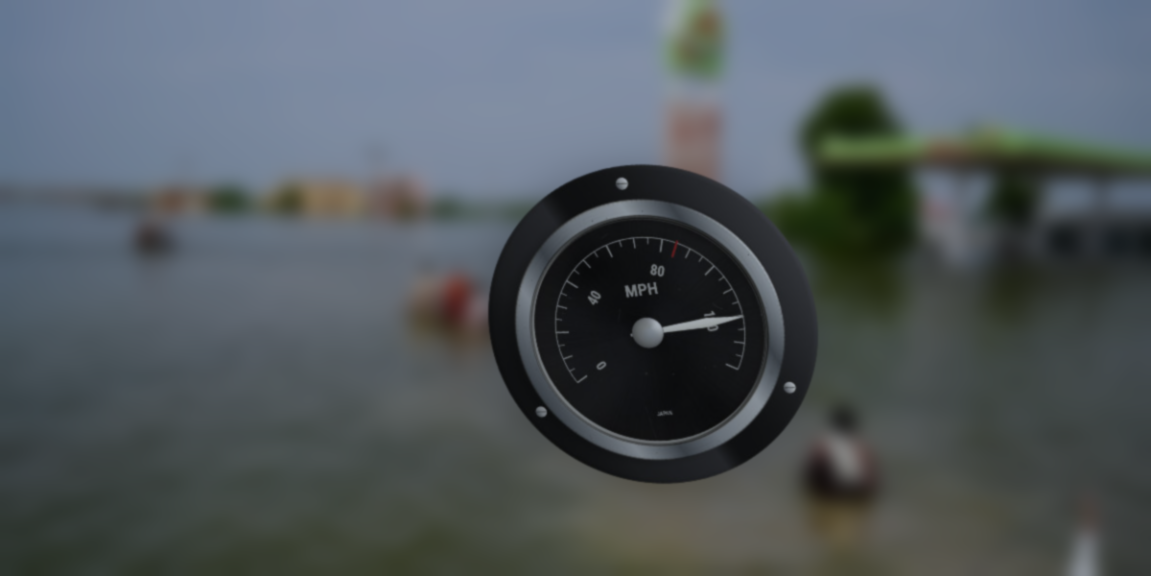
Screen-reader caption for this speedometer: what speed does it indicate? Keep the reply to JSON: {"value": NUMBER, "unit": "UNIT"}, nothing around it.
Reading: {"value": 120, "unit": "mph"}
